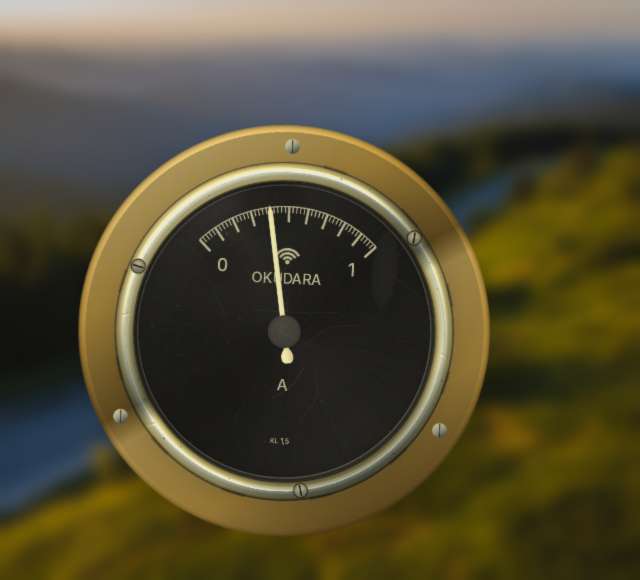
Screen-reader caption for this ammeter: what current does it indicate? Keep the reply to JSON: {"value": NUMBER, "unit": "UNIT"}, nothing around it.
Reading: {"value": 0.4, "unit": "A"}
